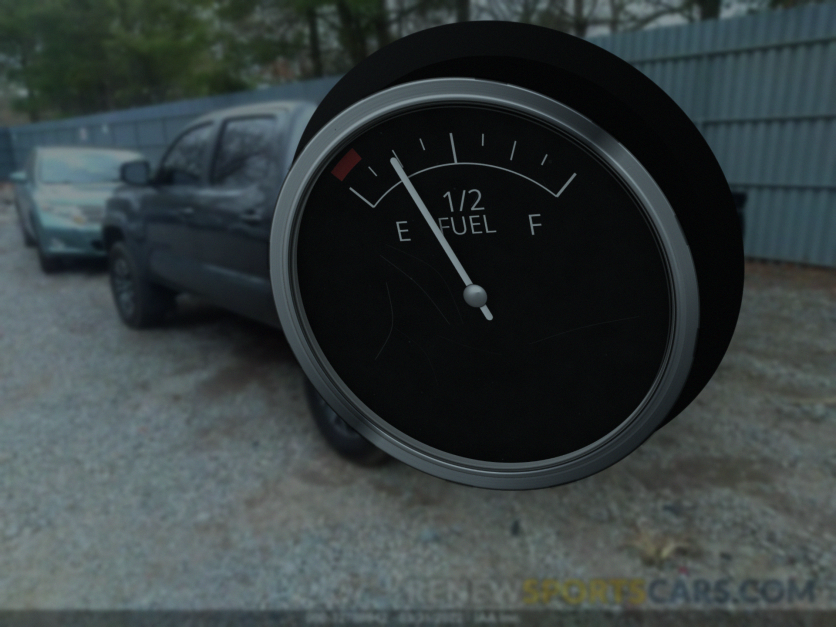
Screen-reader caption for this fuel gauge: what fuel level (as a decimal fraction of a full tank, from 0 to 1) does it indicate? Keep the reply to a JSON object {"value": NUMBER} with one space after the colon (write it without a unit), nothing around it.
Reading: {"value": 0.25}
